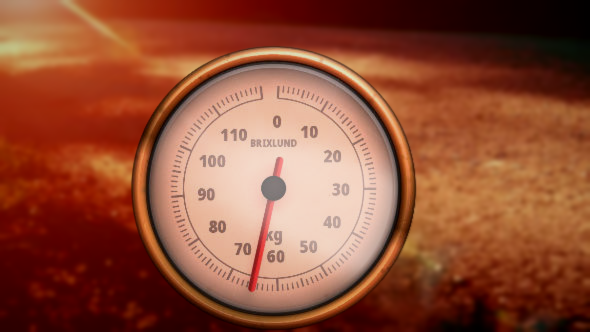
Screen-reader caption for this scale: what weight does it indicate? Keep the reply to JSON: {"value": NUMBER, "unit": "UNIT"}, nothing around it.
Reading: {"value": 65, "unit": "kg"}
